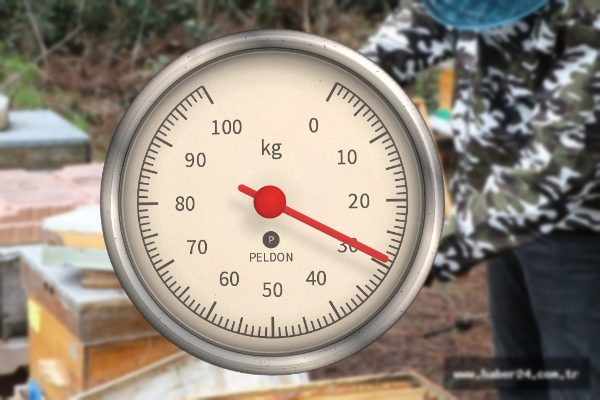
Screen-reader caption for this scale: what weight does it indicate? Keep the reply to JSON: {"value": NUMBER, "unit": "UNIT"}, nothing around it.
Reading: {"value": 29, "unit": "kg"}
